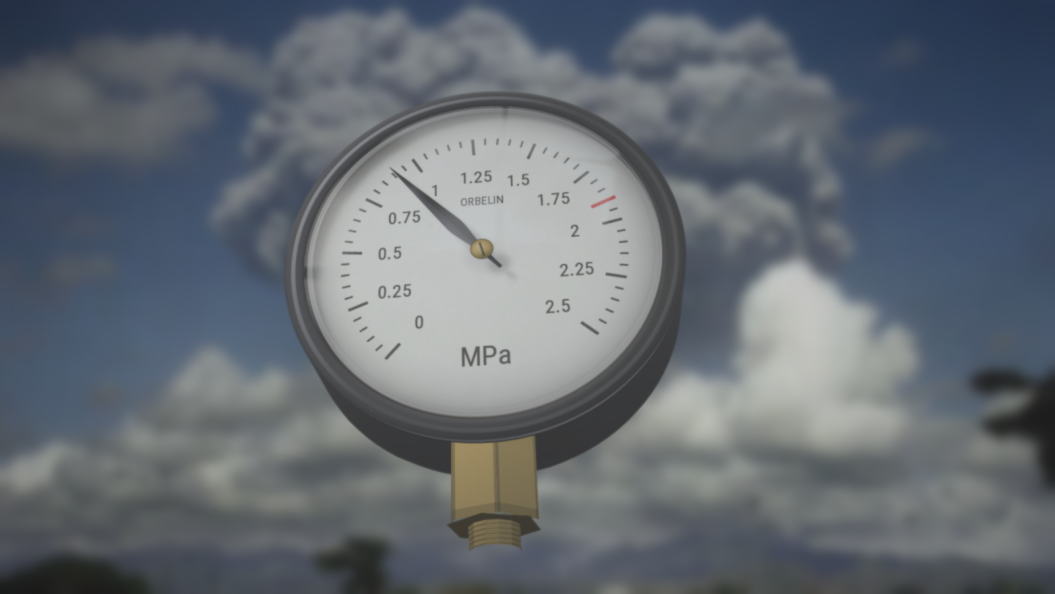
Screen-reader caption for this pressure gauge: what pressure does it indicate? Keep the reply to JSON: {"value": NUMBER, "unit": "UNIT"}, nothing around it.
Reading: {"value": 0.9, "unit": "MPa"}
